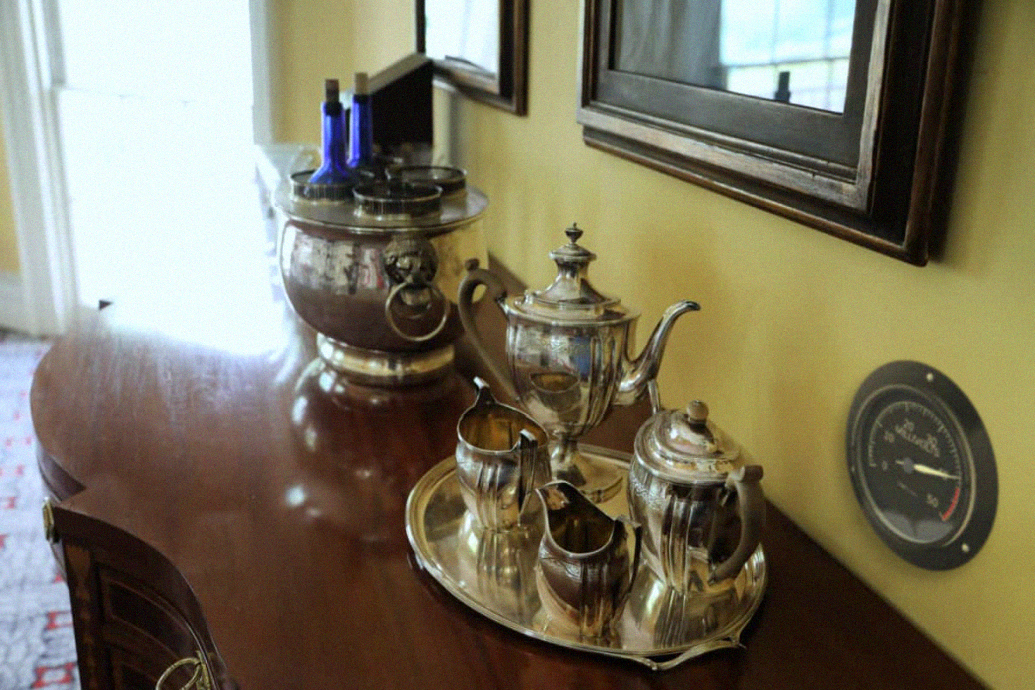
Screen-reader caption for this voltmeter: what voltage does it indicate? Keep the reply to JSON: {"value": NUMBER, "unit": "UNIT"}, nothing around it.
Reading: {"value": 40, "unit": "mV"}
